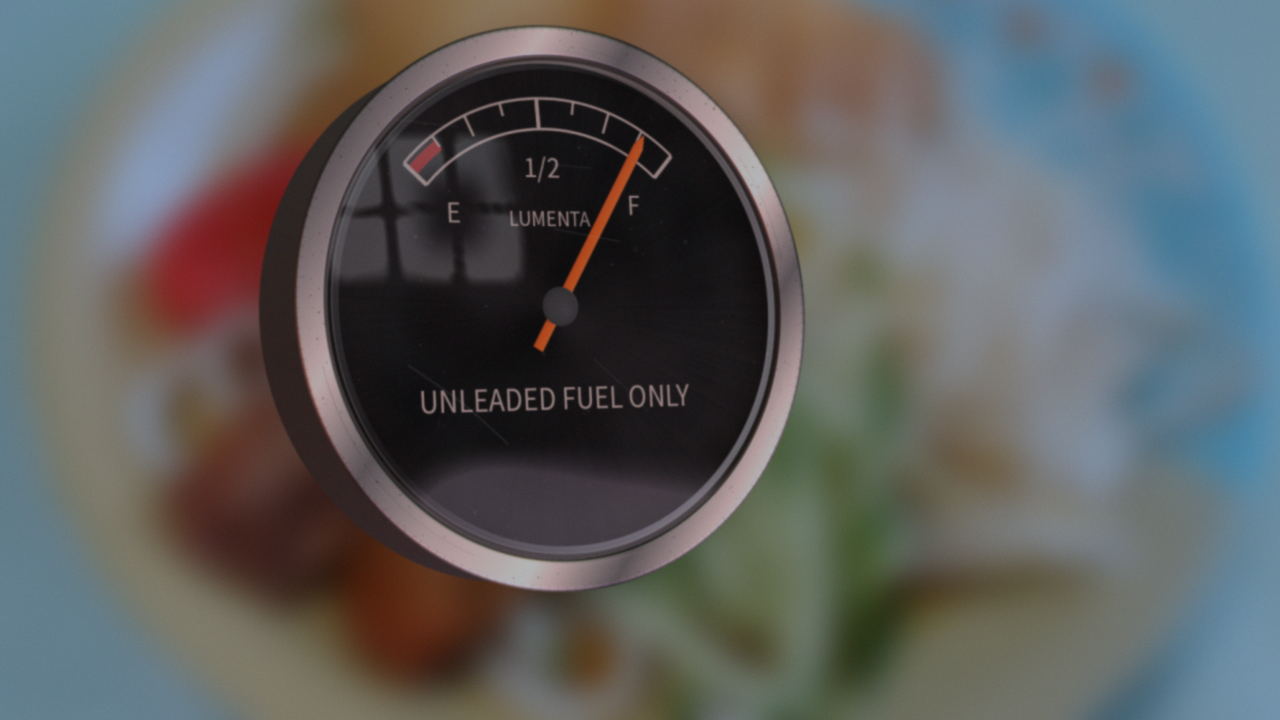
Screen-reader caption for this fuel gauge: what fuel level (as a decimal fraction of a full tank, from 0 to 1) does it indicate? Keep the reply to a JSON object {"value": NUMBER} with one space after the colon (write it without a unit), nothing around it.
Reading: {"value": 0.875}
